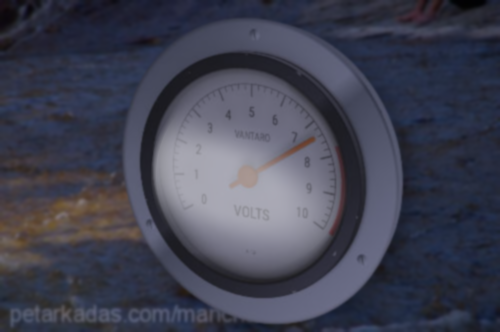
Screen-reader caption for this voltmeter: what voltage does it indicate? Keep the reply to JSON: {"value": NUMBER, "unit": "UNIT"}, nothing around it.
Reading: {"value": 7.4, "unit": "V"}
